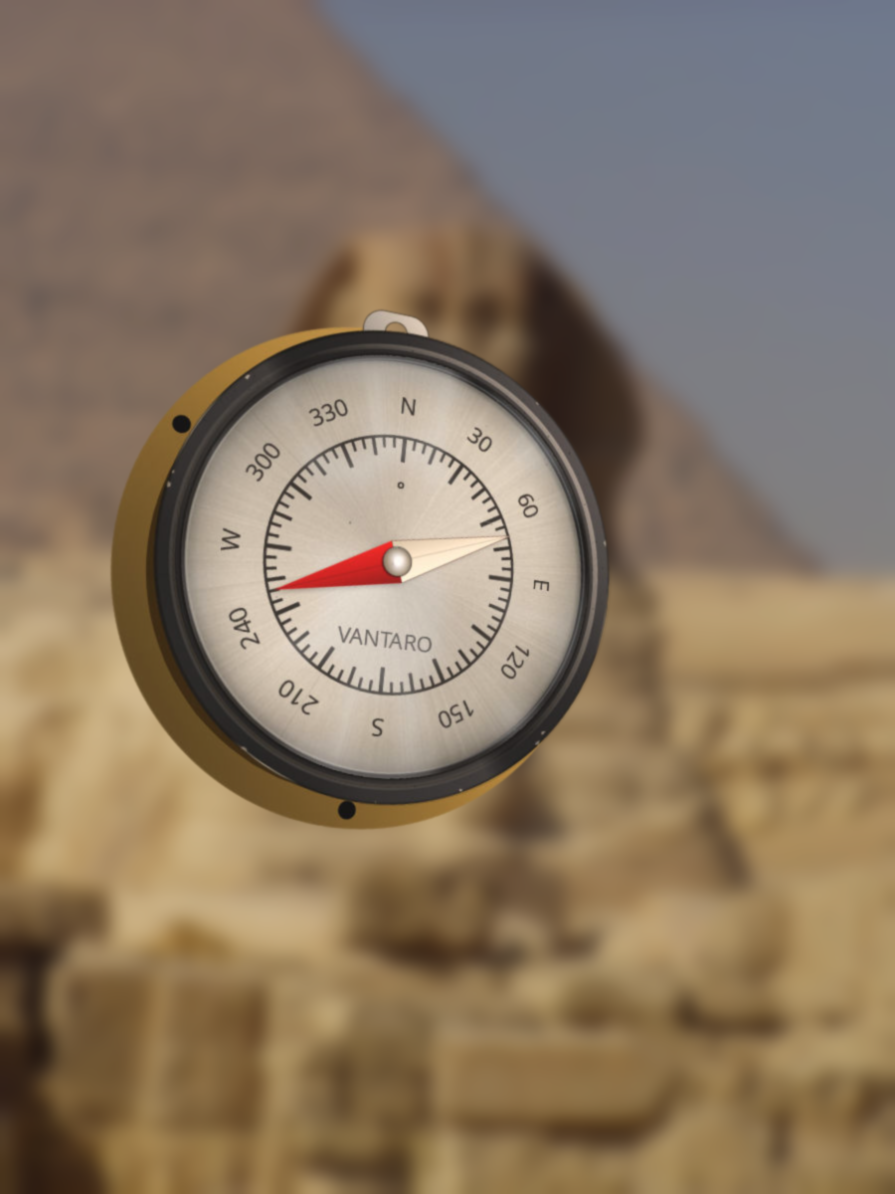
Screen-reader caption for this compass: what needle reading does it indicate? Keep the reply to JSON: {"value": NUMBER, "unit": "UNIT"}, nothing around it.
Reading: {"value": 250, "unit": "°"}
